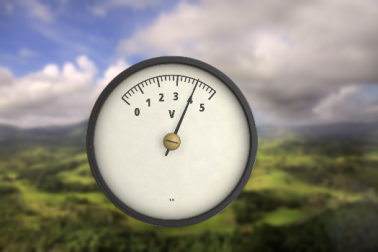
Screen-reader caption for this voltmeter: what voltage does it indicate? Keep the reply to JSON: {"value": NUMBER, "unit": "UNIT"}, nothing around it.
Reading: {"value": 4, "unit": "V"}
